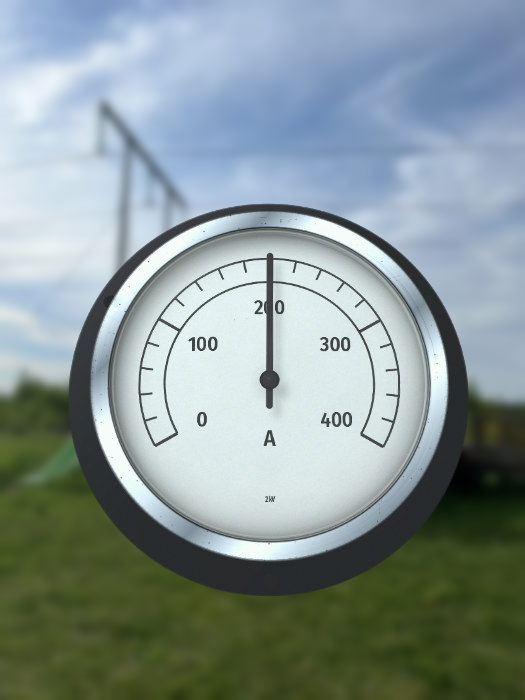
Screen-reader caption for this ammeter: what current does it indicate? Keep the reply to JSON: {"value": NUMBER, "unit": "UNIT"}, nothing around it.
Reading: {"value": 200, "unit": "A"}
